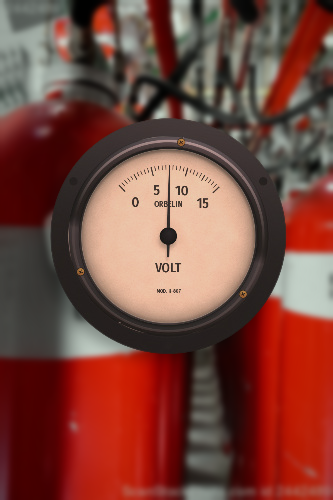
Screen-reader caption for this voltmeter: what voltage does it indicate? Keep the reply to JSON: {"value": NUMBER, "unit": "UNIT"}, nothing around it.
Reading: {"value": 7.5, "unit": "V"}
